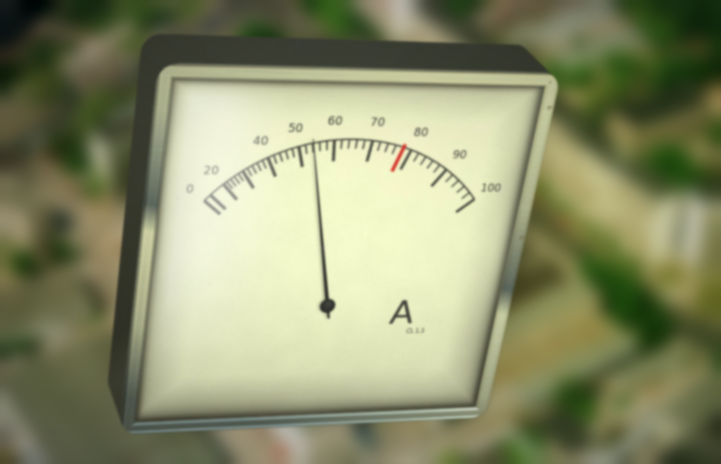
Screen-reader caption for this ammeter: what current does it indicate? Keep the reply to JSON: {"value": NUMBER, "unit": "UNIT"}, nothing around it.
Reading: {"value": 54, "unit": "A"}
